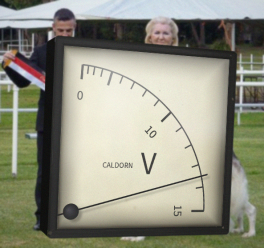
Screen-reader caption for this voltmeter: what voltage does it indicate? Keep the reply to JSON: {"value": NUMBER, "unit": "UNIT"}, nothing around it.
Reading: {"value": 13.5, "unit": "V"}
